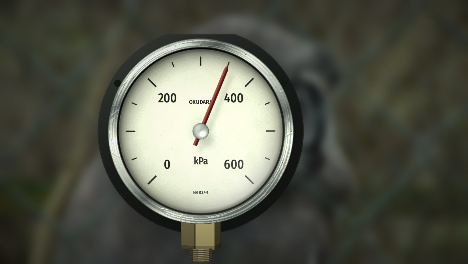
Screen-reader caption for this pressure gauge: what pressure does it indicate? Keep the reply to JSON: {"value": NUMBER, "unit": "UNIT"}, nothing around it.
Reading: {"value": 350, "unit": "kPa"}
